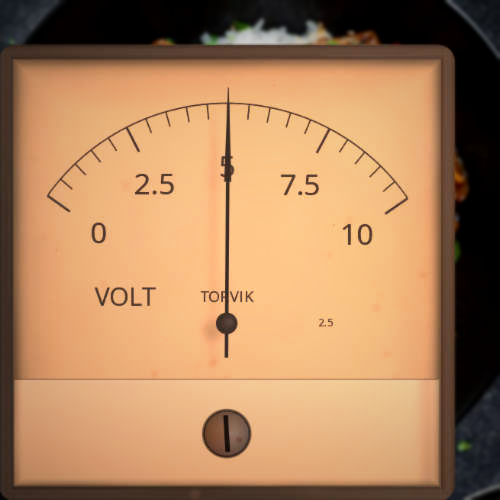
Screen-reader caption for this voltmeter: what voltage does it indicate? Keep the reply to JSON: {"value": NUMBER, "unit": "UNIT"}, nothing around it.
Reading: {"value": 5, "unit": "V"}
